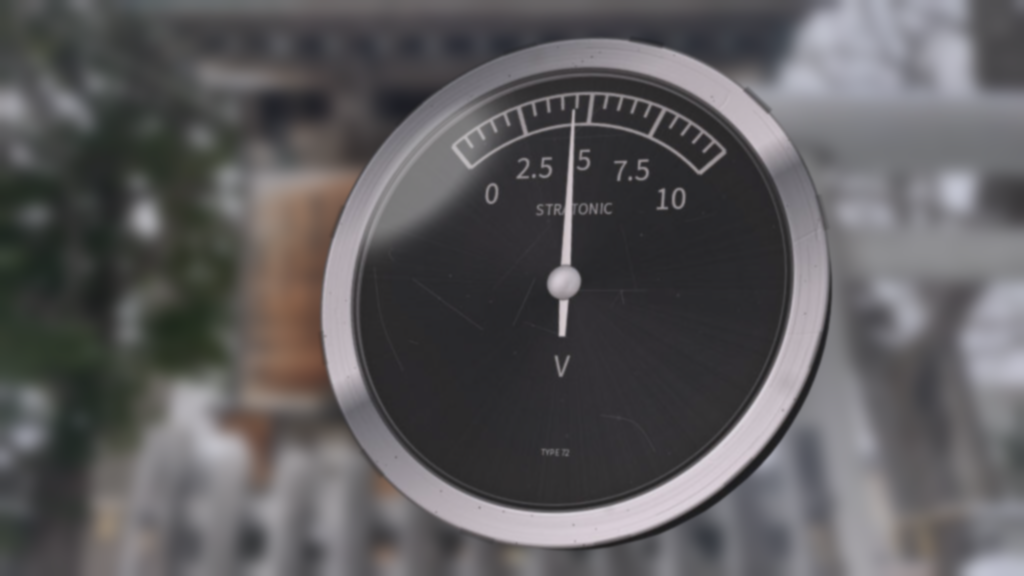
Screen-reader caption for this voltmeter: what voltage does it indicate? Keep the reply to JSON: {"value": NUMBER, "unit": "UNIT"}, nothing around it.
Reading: {"value": 4.5, "unit": "V"}
